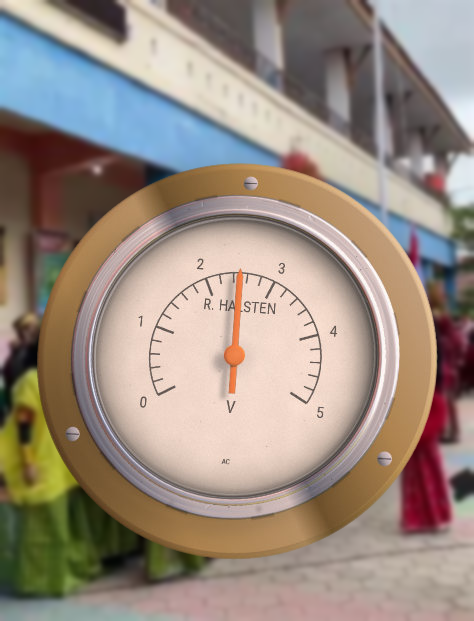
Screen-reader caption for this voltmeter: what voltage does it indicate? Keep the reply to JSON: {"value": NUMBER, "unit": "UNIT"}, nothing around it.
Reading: {"value": 2.5, "unit": "V"}
